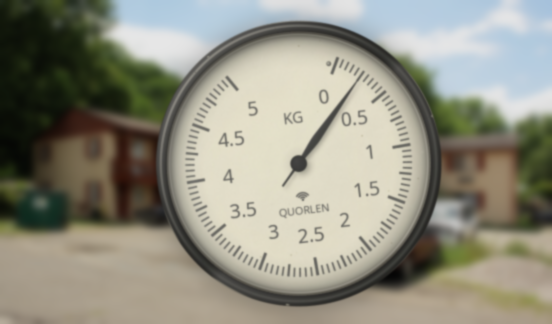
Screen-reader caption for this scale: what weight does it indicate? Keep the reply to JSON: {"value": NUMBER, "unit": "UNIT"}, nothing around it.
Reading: {"value": 0.25, "unit": "kg"}
